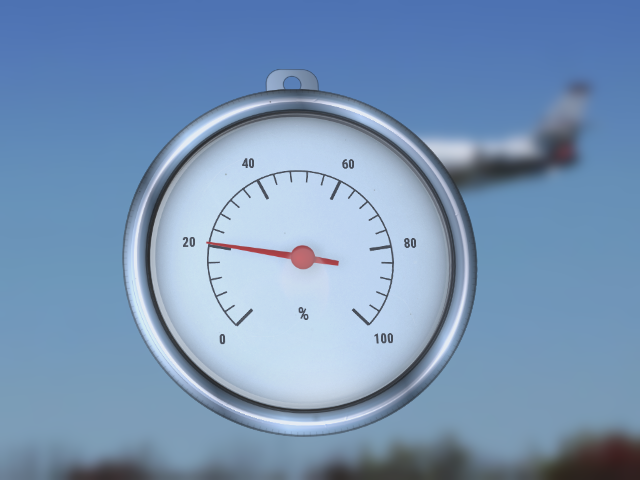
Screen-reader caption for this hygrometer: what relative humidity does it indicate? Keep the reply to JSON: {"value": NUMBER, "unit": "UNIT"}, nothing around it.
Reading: {"value": 20, "unit": "%"}
